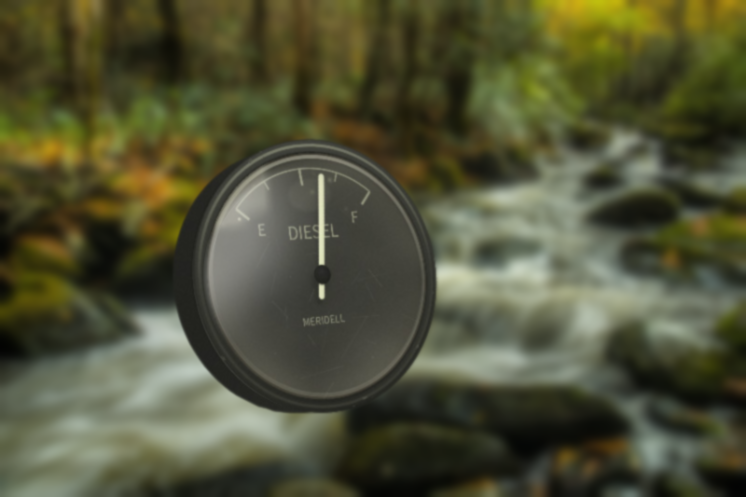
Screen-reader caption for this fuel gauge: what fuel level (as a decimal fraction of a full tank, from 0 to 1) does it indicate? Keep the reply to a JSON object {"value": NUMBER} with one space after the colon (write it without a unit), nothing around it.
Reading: {"value": 0.625}
